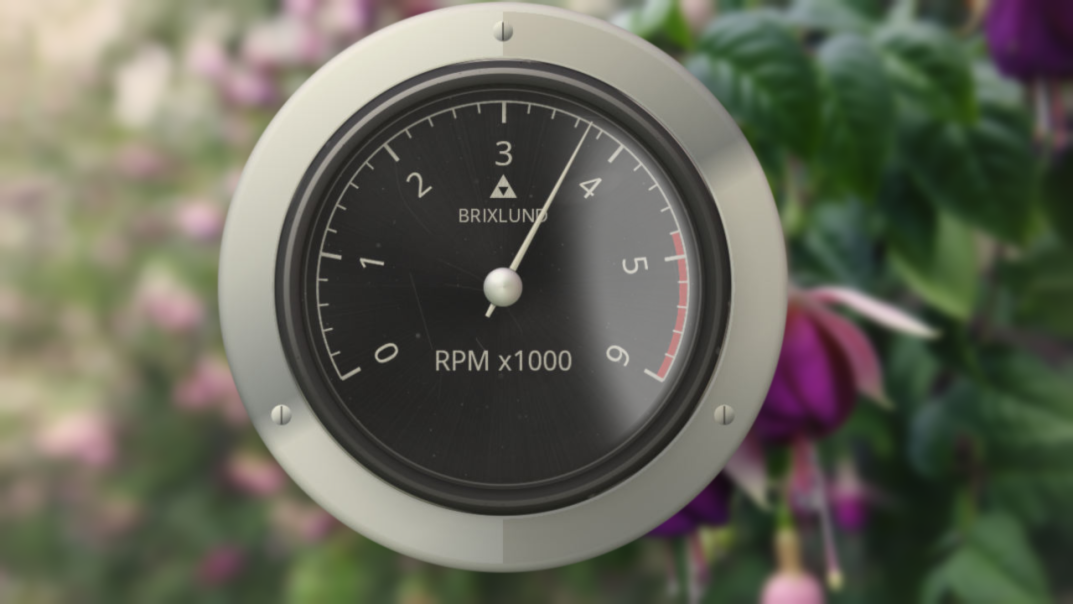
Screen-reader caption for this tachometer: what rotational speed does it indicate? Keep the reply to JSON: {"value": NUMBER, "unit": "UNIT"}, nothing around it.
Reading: {"value": 3700, "unit": "rpm"}
